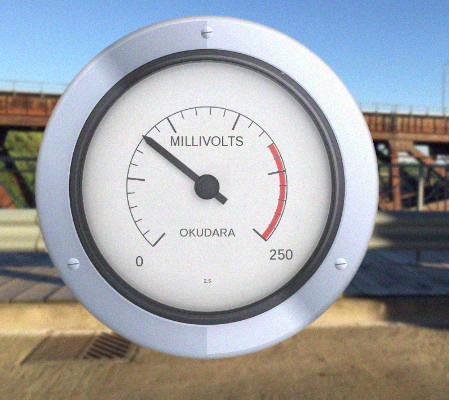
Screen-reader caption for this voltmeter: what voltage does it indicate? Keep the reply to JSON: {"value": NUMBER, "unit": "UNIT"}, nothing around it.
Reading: {"value": 80, "unit": "mV"}
